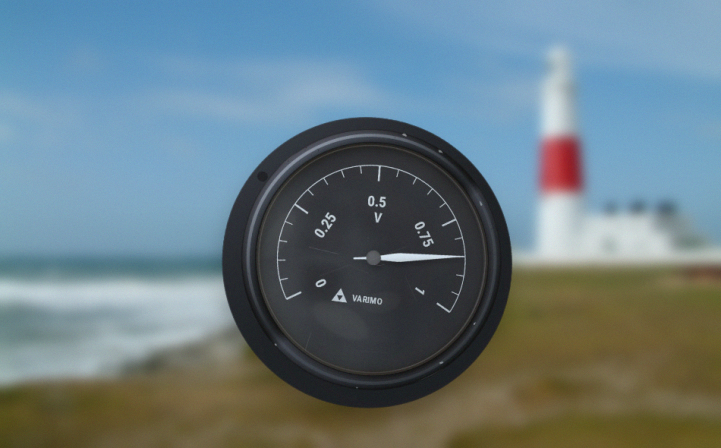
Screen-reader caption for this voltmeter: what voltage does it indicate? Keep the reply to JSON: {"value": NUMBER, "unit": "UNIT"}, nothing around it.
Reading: {"value": 0.85, "unit": "V"}
